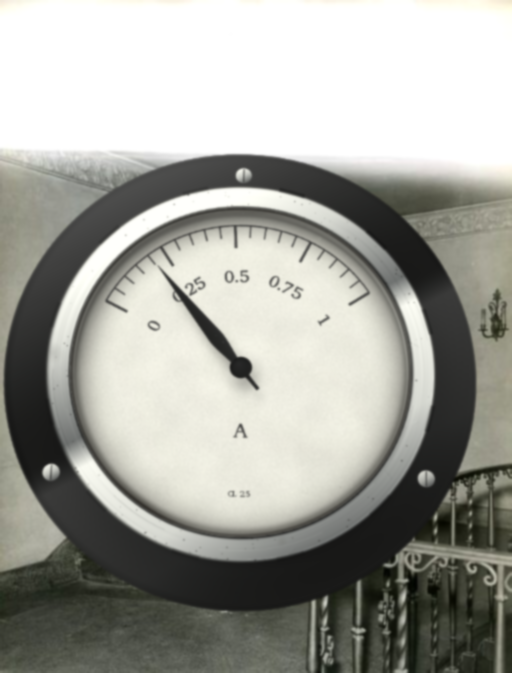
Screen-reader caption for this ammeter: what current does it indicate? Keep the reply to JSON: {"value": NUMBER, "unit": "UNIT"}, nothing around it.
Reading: {"value": 0.2, "unit": "A"}
